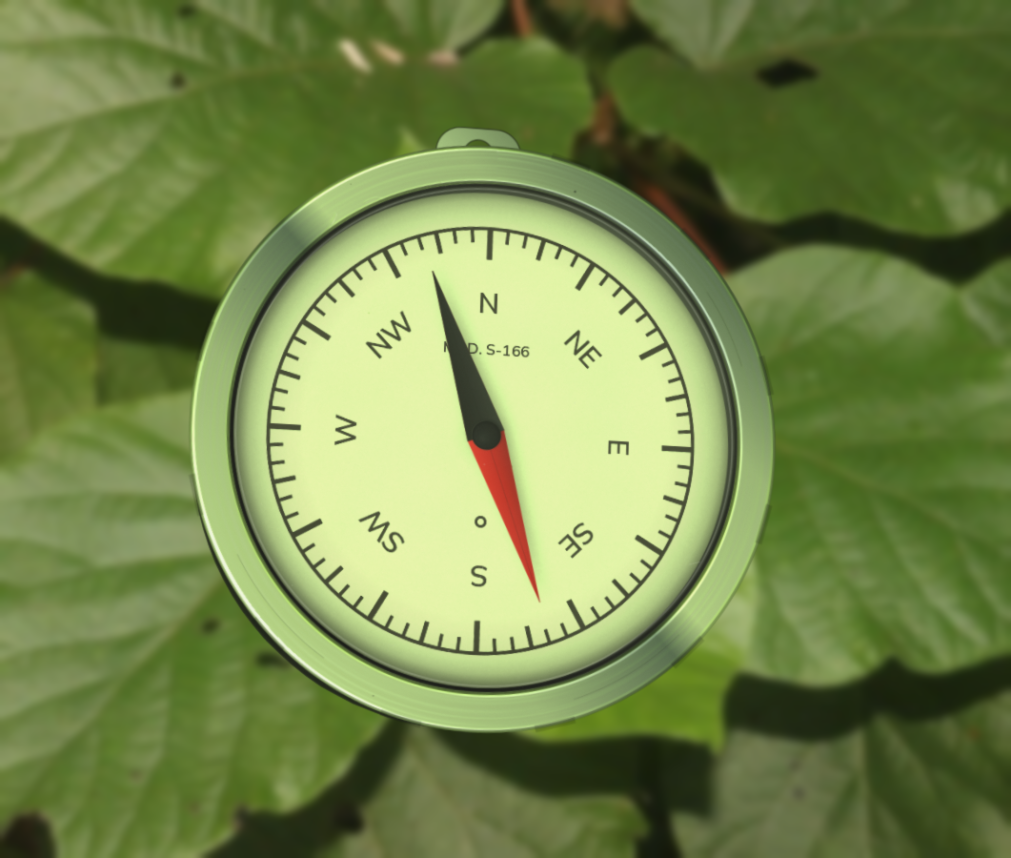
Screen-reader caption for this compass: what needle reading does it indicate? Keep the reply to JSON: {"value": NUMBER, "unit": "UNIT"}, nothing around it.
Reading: {"value": 160, "unit": "°"}
